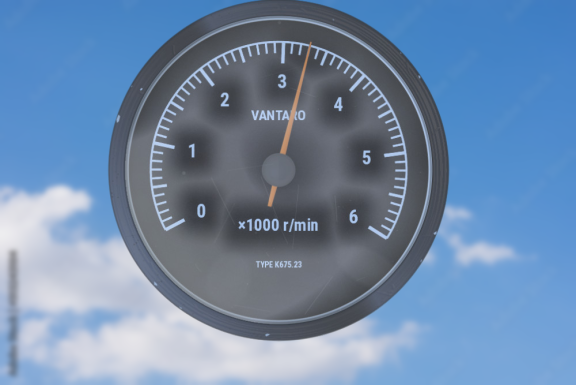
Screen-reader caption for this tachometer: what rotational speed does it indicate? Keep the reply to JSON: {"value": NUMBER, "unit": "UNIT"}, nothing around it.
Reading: {"value": 3300, "unit": "rpm"}
